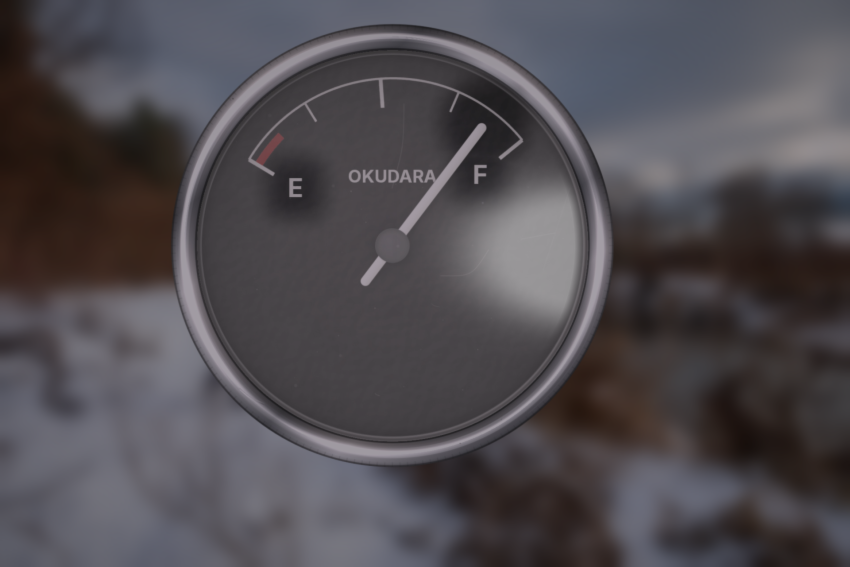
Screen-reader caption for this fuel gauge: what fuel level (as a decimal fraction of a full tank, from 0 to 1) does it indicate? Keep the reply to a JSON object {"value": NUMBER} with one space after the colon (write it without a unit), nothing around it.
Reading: {"value": 0.875}
